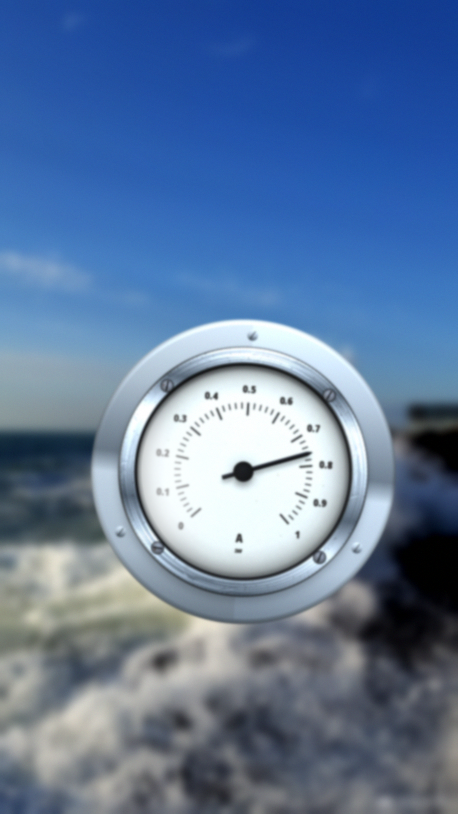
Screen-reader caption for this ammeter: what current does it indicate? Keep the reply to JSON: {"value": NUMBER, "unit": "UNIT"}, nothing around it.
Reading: {"value": 0.76, "unit": "A"}
